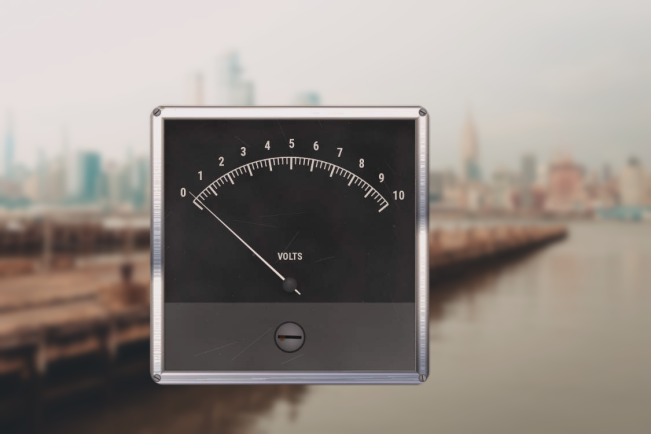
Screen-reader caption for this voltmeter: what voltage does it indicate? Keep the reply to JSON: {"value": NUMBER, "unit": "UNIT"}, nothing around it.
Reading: {"value": 0.2, "unit": "V"}
